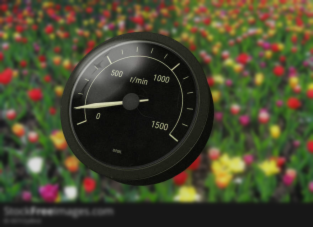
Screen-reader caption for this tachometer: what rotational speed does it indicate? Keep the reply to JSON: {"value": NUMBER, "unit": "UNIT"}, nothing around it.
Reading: {"value": 100, "unit": "rpm"}
